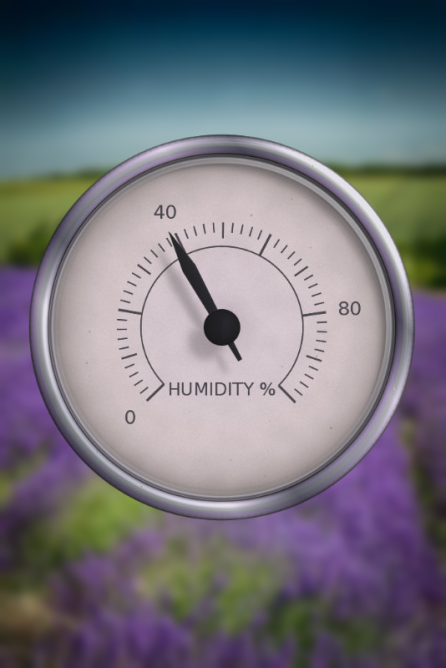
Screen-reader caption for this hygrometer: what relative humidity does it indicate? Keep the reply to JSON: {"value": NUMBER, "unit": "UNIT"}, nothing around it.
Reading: {"value": 39, "unit": "%"}
